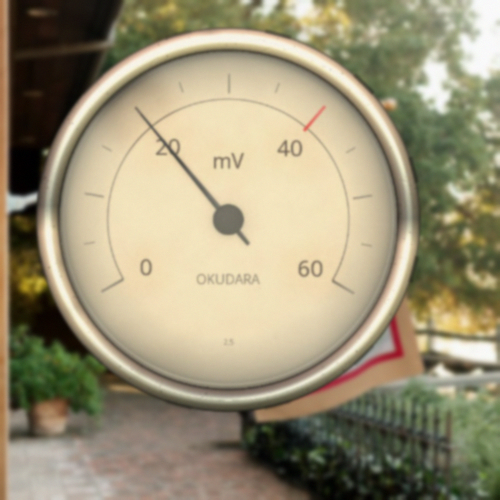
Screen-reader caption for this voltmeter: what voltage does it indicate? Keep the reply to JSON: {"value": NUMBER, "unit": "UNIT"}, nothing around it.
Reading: {"value": 20, "unit": "mV"}
